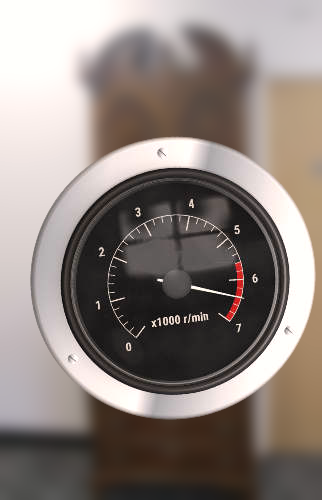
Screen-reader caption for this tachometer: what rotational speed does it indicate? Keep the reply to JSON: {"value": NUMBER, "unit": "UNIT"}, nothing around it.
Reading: {"value": 6400, "unit": "rpm"}
